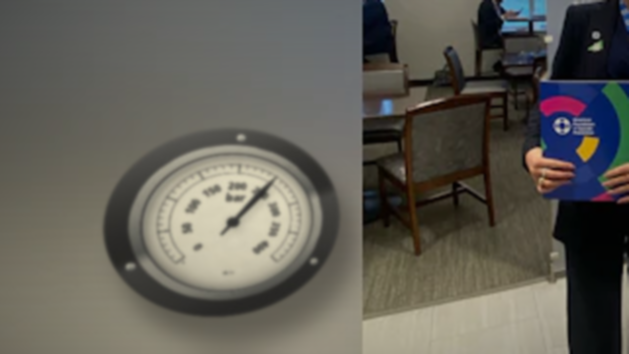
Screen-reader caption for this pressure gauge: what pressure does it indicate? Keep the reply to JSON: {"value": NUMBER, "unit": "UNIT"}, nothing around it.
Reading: {"value": 250, "unit": "bar"}
